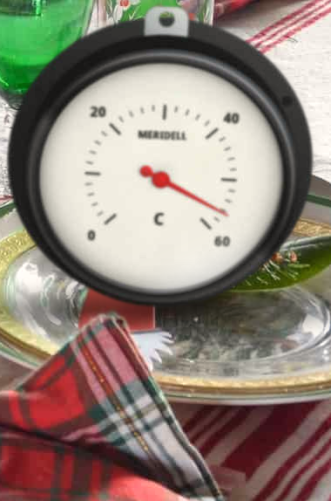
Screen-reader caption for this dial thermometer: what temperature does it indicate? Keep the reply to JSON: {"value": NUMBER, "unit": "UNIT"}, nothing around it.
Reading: {"value": 56, "unit": "°C"}
